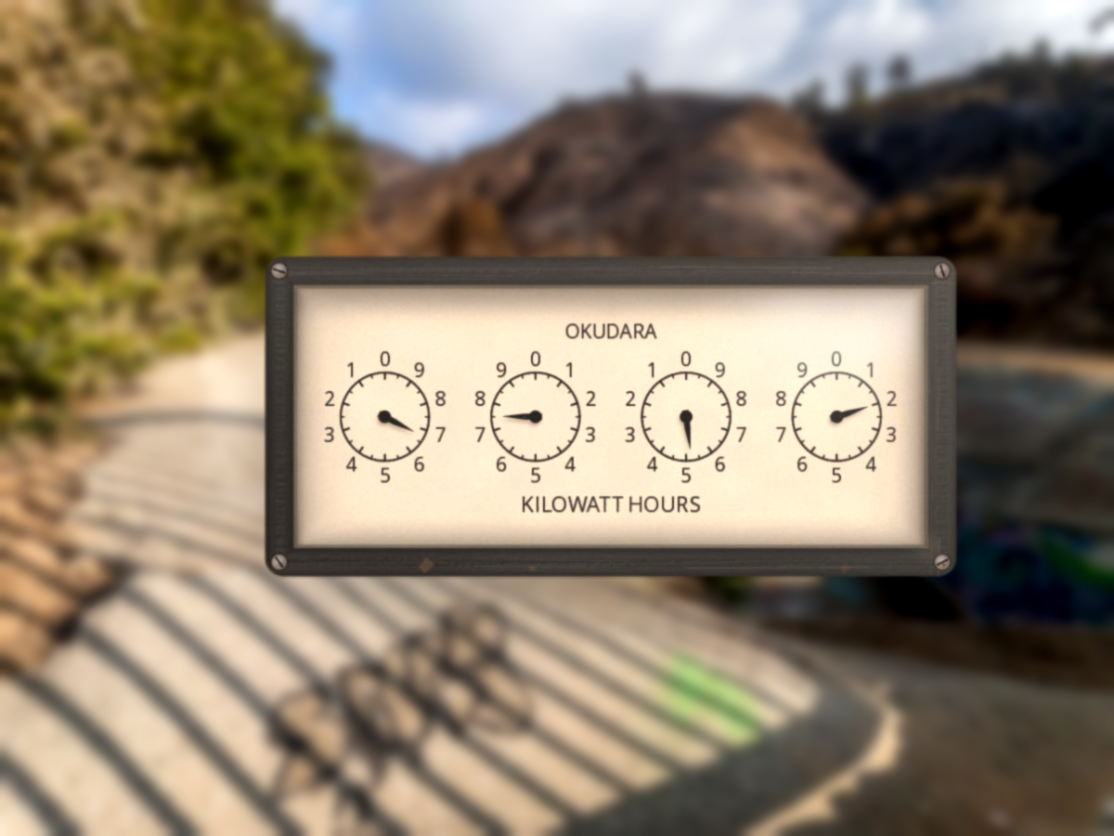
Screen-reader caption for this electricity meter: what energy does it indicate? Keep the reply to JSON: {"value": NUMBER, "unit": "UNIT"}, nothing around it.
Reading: {"value": 6752, "unit": "kWh"}
